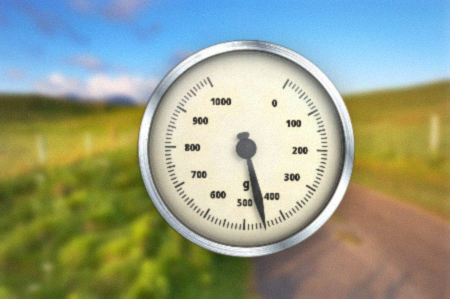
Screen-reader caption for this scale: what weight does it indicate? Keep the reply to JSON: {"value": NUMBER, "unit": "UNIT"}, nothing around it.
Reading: {"value": 450, "unit": "g"}
